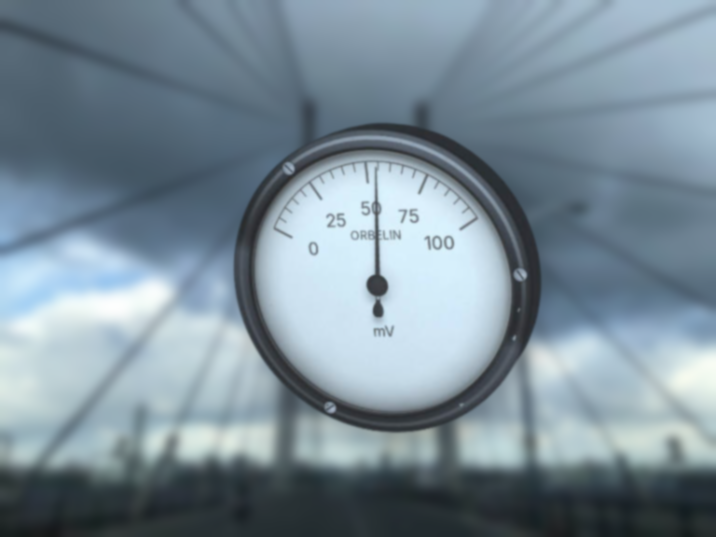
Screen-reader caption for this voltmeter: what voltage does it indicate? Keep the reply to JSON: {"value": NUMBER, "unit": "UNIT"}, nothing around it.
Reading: {"value": 55, "unit": "mV"}
